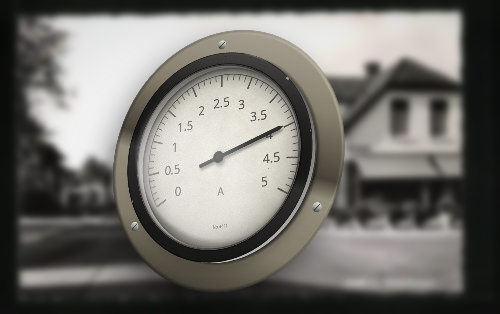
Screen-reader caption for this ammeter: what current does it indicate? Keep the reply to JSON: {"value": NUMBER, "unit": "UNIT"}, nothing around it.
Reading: {"value": 4, "unit": "A"}
